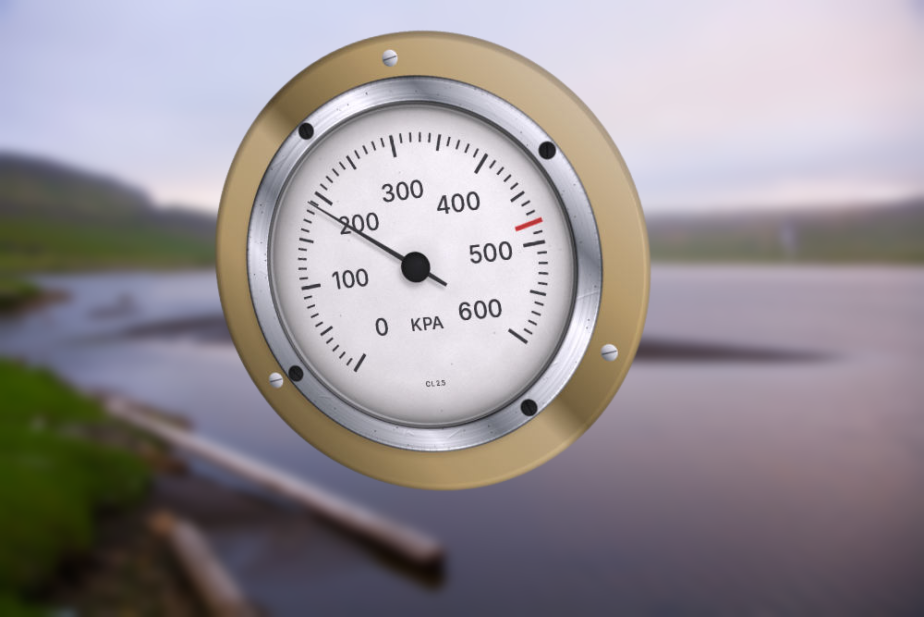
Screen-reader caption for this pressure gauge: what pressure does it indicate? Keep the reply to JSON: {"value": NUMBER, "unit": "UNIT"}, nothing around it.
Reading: {"value": 190, "unit": "kPa"}
